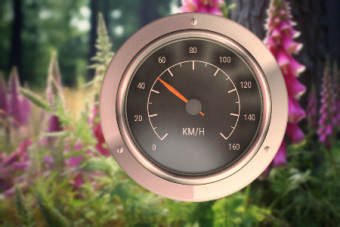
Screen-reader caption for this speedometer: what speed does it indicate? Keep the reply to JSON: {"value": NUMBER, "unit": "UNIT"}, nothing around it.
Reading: {"value": 50, "unit": "km/h"}
